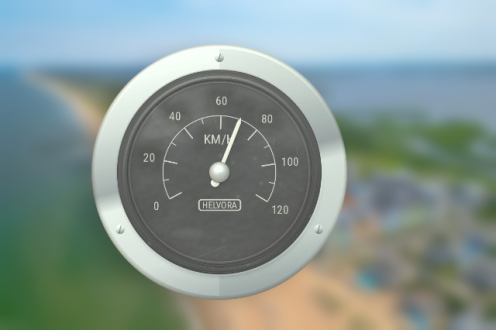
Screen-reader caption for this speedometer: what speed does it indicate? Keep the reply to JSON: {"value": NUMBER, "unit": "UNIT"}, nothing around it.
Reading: {"value": 70, "unit": "km/h"}
